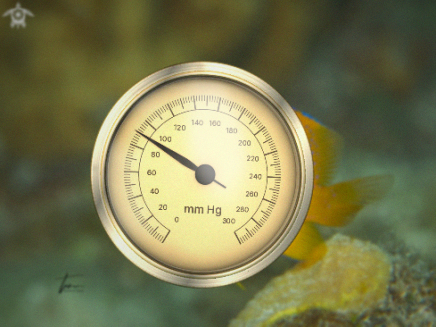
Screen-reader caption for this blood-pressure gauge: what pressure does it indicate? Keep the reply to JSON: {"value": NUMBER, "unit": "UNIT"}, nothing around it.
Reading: {"value": 90, "unit": "mmHg"}
